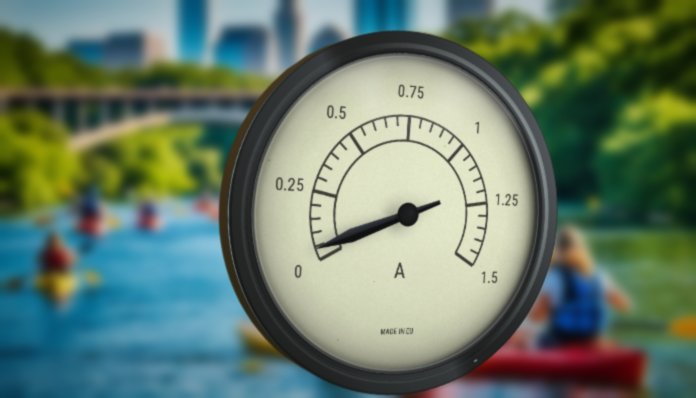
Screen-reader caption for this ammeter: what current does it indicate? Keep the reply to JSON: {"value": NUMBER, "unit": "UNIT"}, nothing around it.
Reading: {"value": 0.05, "unit": "A"}
